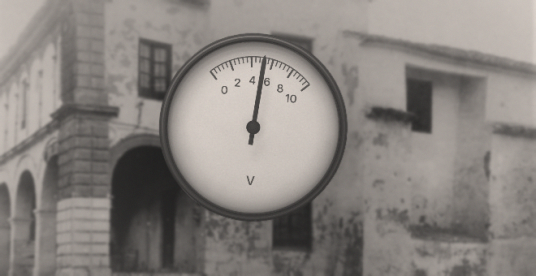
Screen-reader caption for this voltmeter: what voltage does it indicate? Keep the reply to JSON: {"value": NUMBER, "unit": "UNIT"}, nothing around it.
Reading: {"value": 5.2, "unit": "V"}
